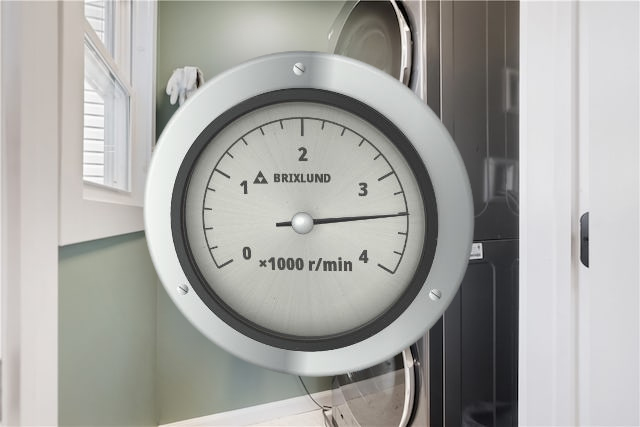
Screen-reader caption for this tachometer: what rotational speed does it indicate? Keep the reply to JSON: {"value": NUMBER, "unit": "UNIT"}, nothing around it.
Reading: {"value": 3400, "unit": "rpm"}
